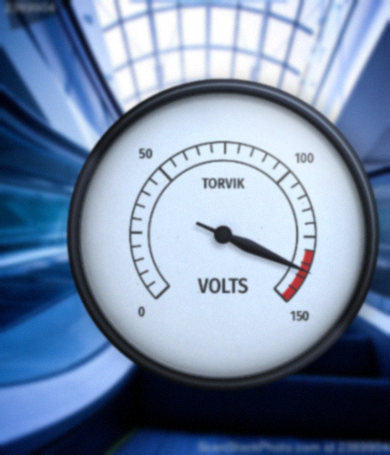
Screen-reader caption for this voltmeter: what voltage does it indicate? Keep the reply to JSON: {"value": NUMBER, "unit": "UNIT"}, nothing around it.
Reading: {"value": 137.5, "unit": "V"}
